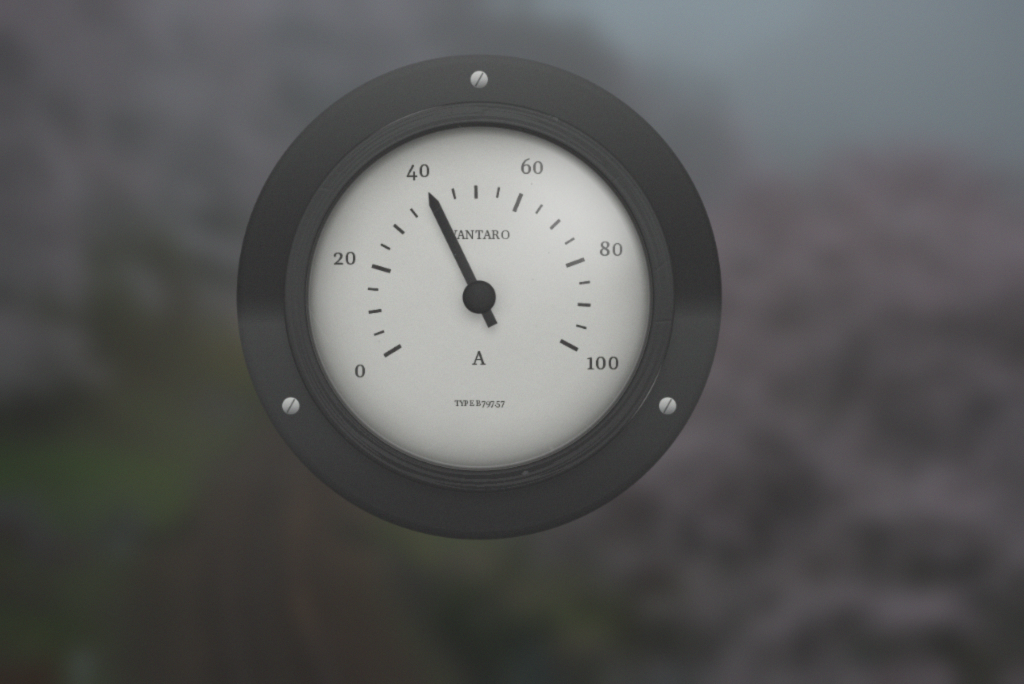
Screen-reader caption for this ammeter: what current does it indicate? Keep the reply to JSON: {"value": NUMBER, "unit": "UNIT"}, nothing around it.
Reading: {"value": 40, "unit": "A"}
